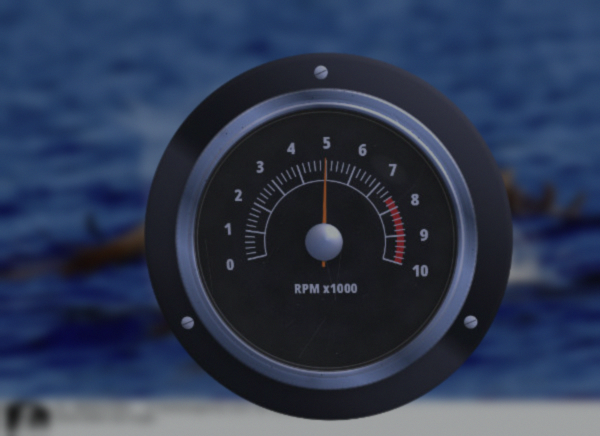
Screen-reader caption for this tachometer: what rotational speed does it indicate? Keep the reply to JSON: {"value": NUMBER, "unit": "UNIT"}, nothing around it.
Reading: {"value": 5000, "unit": "rpm"}
